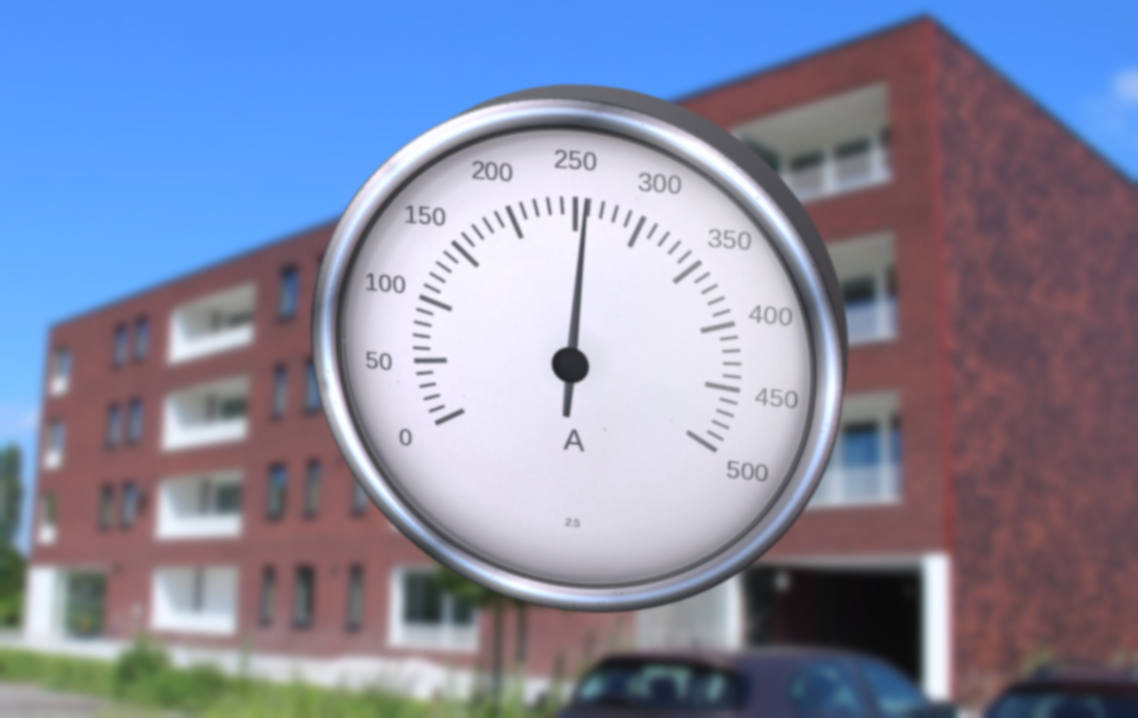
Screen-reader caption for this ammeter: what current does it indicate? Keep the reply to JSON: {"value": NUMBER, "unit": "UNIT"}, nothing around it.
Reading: {"value": 260, "unit": "A"}
